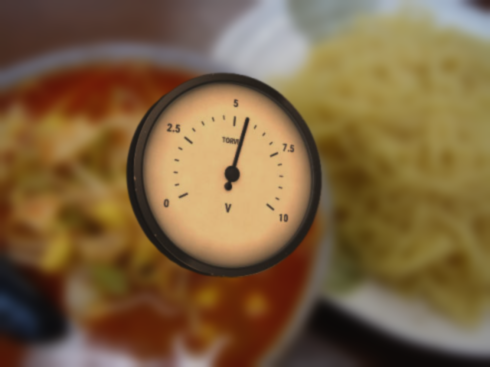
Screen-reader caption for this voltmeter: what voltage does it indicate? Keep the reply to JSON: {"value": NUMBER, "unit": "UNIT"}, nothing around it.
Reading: {"value": 5.5, "unit": "V"}
